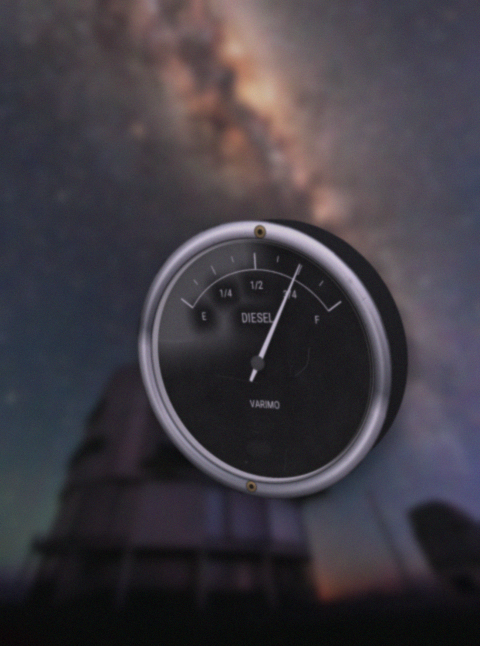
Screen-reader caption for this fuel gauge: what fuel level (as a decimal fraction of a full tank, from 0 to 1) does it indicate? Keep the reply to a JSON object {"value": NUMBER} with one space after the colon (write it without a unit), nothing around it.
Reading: {"value": 0.75}
